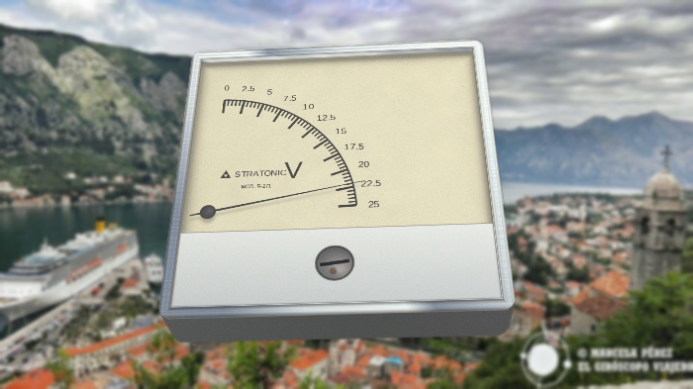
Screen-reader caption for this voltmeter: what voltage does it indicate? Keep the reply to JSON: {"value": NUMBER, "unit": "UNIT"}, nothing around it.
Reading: {"value": 22.5, "unit": "V"}
